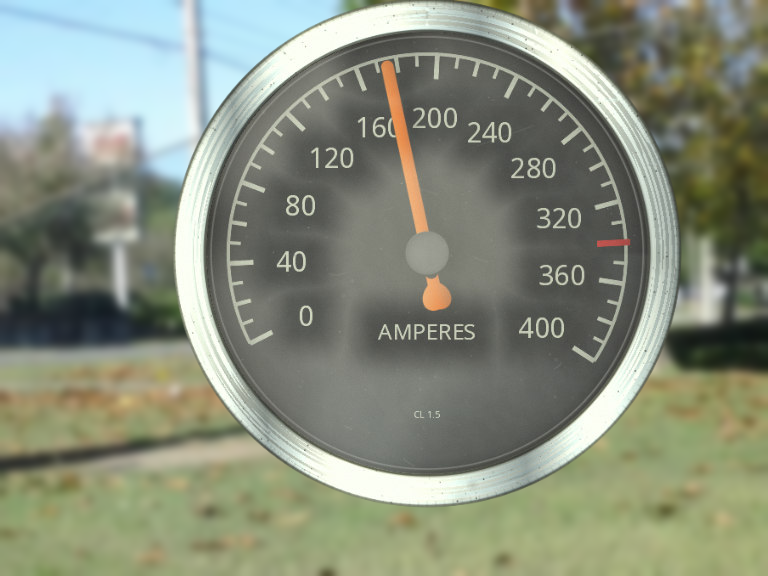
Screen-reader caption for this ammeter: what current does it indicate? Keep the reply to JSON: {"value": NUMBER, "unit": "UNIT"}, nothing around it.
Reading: {"value": 175, "unit": "A"}
